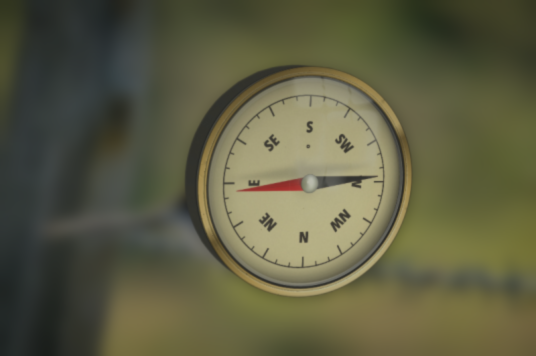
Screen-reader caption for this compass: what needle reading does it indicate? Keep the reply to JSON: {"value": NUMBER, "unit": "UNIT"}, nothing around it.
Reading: {"value": 85, "unit": "°"}
